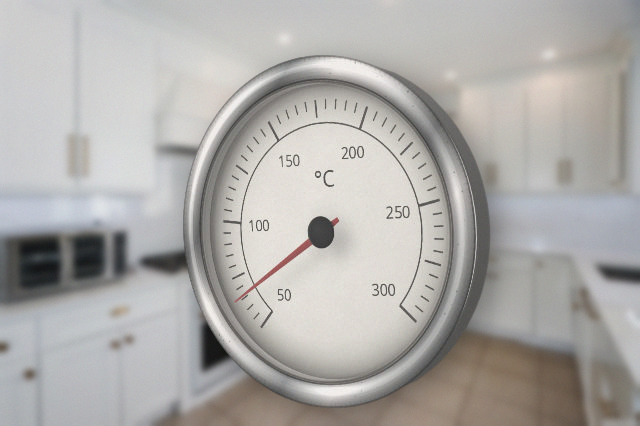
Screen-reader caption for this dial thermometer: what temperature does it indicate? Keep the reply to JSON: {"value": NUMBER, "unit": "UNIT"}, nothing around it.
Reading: {"value": 65, "unit": "°C"}
